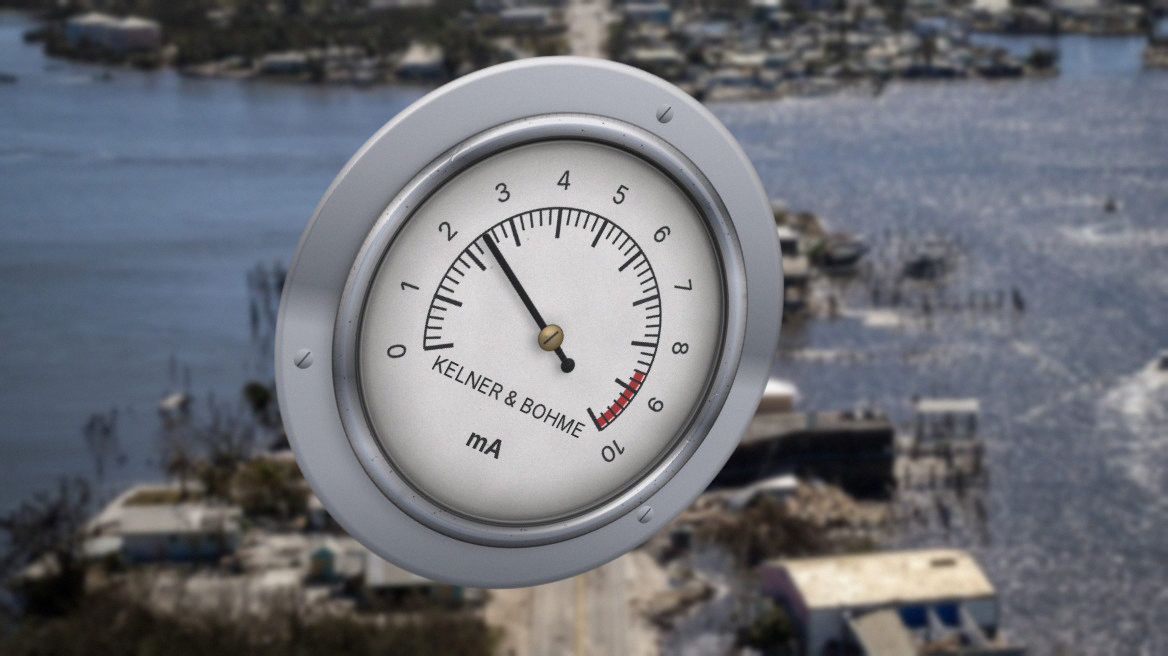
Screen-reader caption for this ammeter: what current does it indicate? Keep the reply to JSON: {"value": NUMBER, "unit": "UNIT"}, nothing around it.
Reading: {"value": 2.4, "unit": "mA"}
